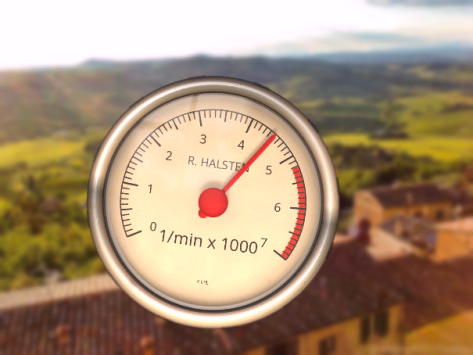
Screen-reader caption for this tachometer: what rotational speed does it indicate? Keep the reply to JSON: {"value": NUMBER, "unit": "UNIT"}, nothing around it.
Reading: {"value": 4500, "unit": "rpm"}
